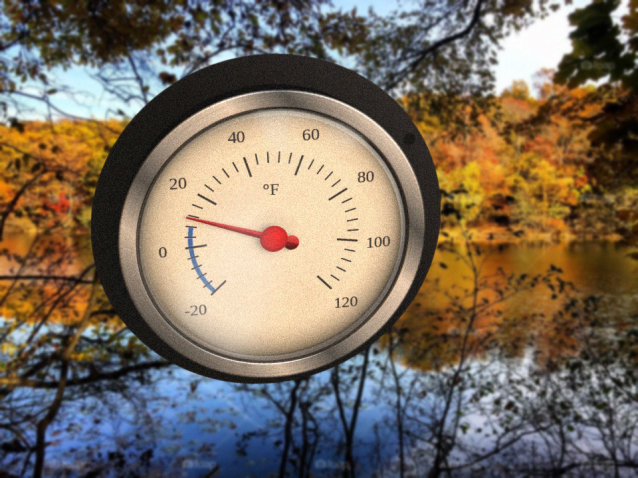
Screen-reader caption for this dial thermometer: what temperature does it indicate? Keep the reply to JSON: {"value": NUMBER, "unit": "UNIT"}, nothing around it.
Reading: {"value": 12, "unit": "°F"}
